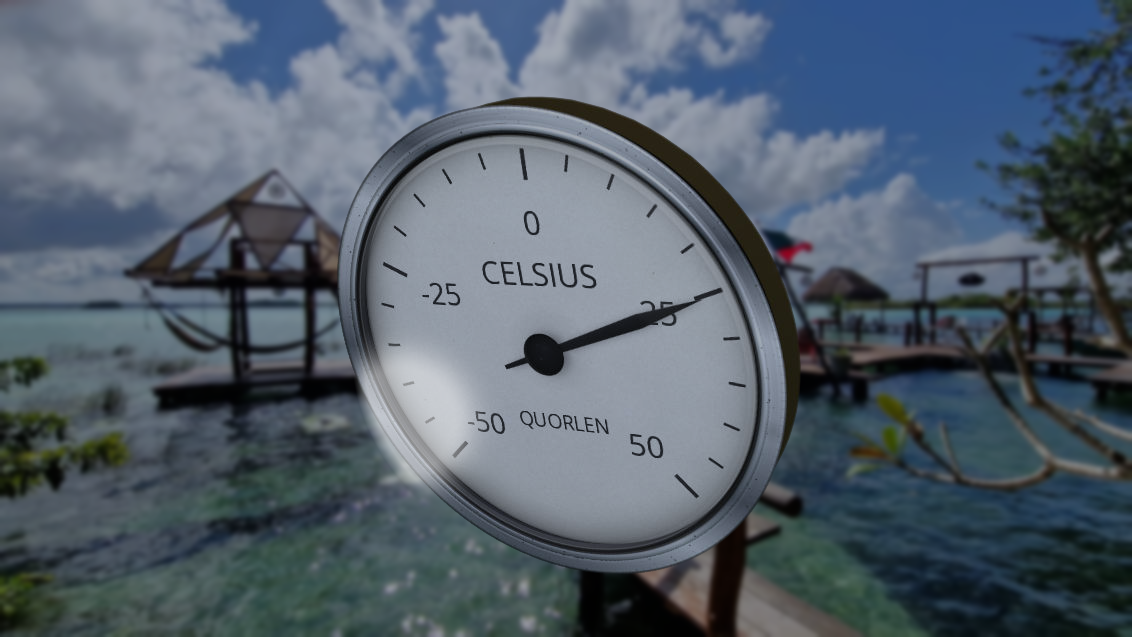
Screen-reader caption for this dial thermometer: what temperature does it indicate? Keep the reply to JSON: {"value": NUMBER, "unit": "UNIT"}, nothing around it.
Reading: {"value": 25, "unit": "°C"}
